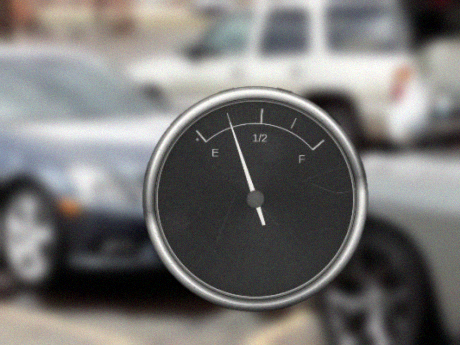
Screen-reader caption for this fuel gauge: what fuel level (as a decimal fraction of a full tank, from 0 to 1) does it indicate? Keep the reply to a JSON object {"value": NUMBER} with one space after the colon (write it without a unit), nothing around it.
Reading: {"value": 0.25}
